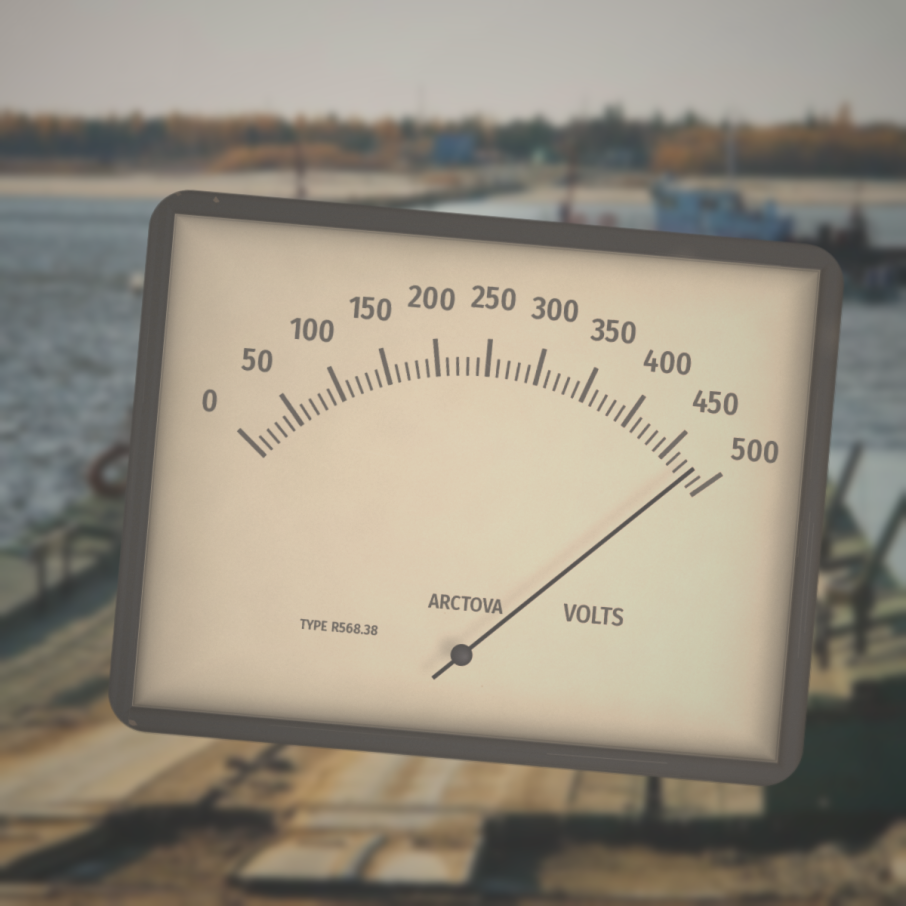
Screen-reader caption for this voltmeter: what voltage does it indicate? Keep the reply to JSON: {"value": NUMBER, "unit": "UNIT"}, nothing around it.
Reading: {"value": 480, "unit": "V"}
